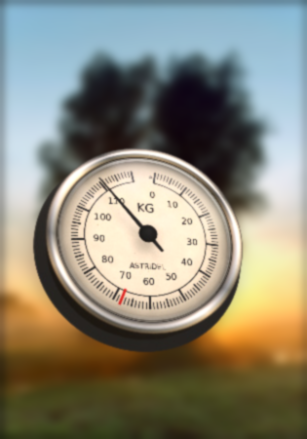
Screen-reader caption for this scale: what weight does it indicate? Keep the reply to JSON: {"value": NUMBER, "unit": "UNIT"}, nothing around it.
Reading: {"value": 110, "unit": "kg"}
